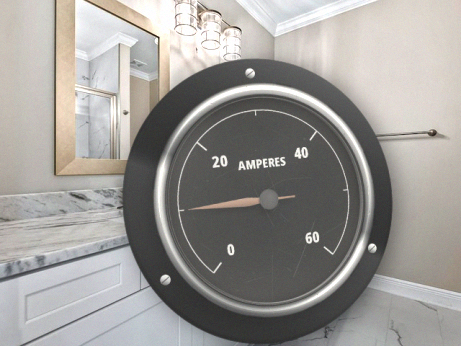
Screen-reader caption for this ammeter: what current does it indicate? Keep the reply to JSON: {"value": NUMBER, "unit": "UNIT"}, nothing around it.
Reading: {"value": 10, "unit": "A"}
